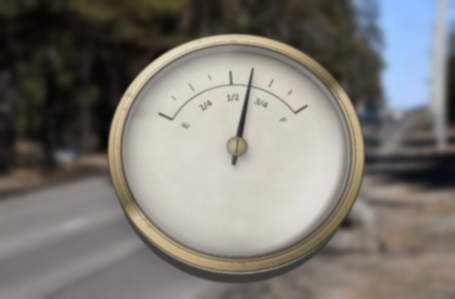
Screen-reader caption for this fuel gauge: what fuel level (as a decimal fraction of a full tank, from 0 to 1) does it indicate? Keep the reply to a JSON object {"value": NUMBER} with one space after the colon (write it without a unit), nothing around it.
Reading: {"value": 0.625}
